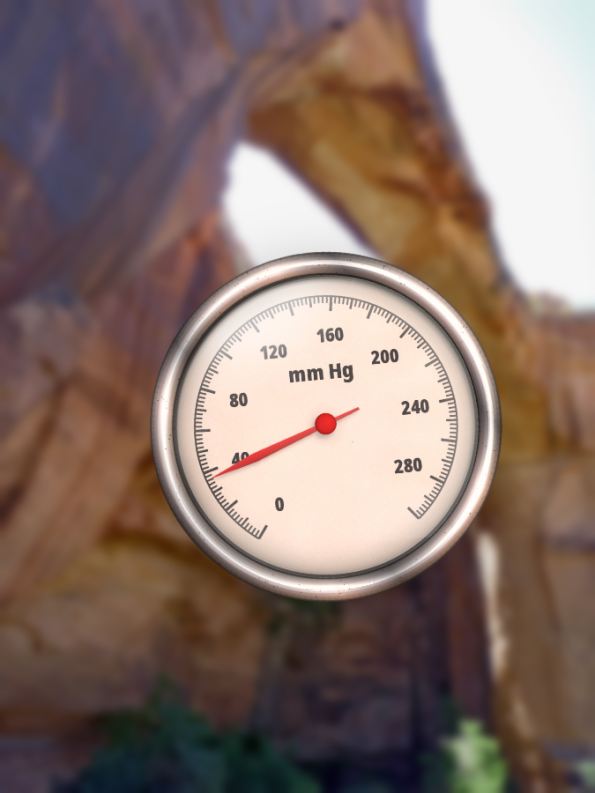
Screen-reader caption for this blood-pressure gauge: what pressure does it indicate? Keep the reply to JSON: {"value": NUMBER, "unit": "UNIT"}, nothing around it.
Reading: {"value": 36, "unit": "mmHg"}
